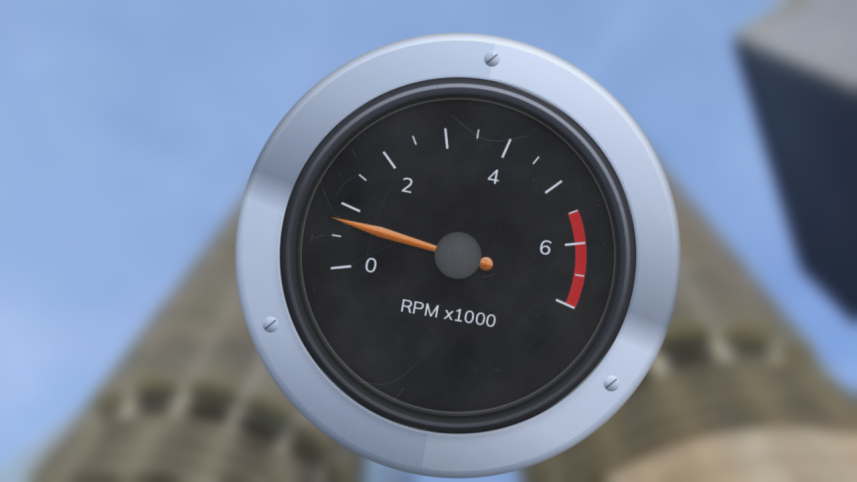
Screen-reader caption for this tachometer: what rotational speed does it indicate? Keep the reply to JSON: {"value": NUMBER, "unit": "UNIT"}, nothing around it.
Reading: {"value": 750, "unit": "rpm"}
